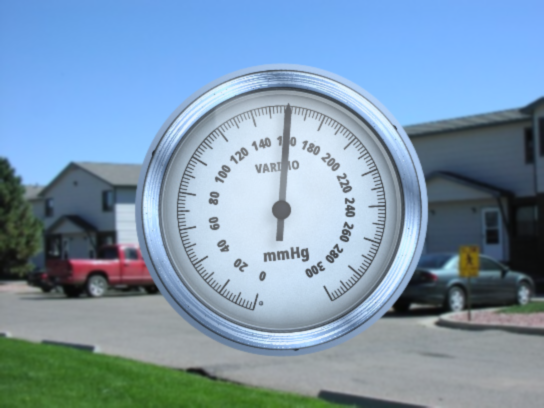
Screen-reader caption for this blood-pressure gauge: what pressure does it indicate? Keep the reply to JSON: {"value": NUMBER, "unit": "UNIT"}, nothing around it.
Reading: {"value": 160, "unit": "mmHg"}
